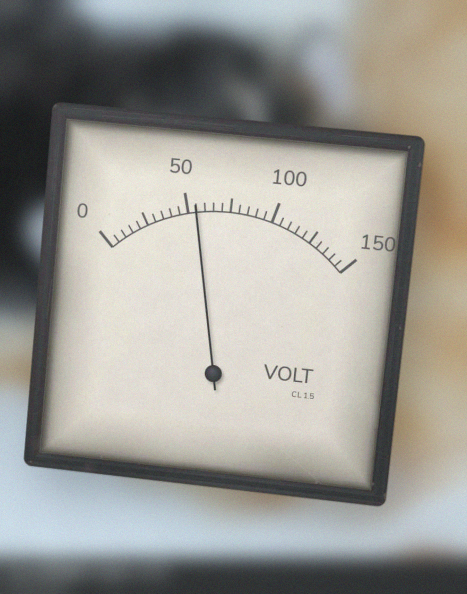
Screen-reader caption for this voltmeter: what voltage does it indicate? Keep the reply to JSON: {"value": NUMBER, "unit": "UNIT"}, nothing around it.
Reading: {"value": 55, "unit": "V"}
